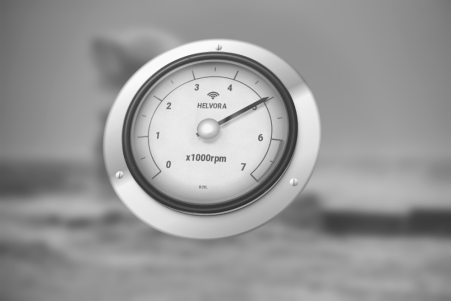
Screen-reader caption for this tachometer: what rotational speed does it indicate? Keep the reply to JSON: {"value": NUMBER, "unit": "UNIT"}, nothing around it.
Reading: {"value": 5000, "unit": "rpm"}
